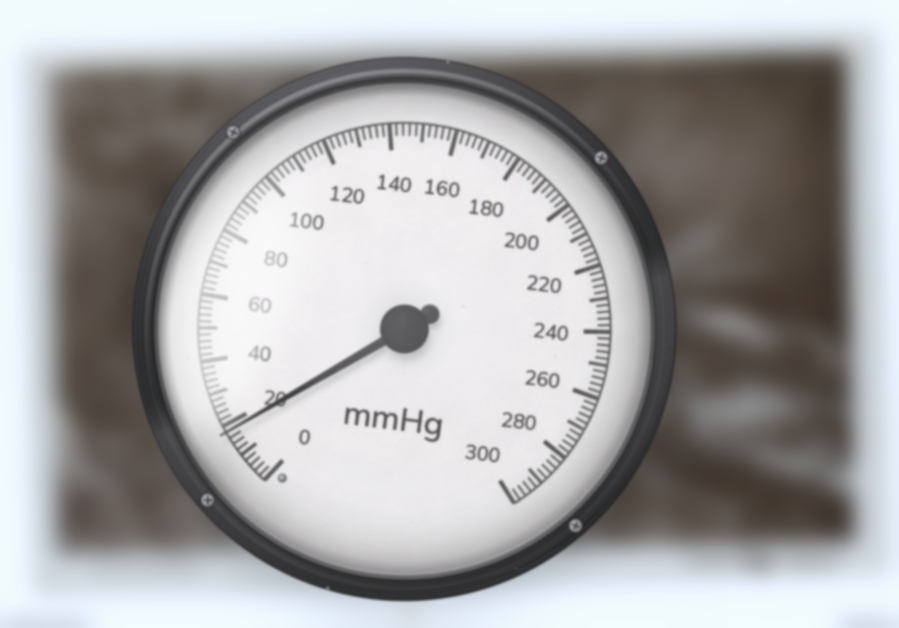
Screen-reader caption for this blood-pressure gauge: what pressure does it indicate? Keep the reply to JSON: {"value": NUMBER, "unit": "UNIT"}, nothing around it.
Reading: {"value": 18, "unit": "mmHg"}
